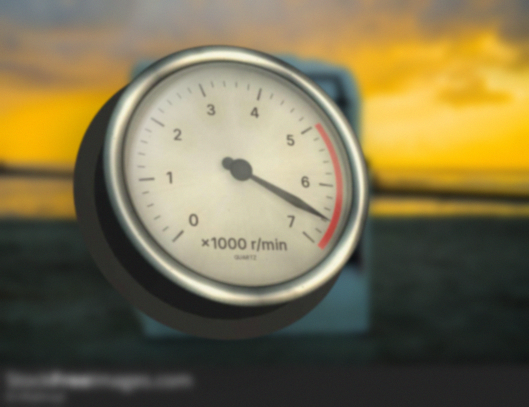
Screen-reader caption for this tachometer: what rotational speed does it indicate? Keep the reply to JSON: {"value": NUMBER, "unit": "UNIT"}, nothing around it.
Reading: {"value": 6600, "unit": "rpm"}
